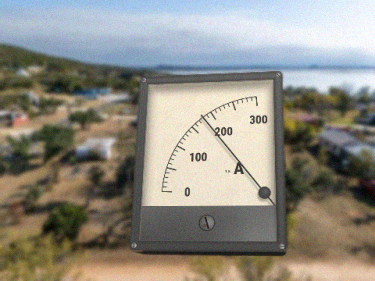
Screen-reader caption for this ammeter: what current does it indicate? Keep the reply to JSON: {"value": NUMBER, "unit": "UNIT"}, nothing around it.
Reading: {"value": 180, "unit": "A"}
